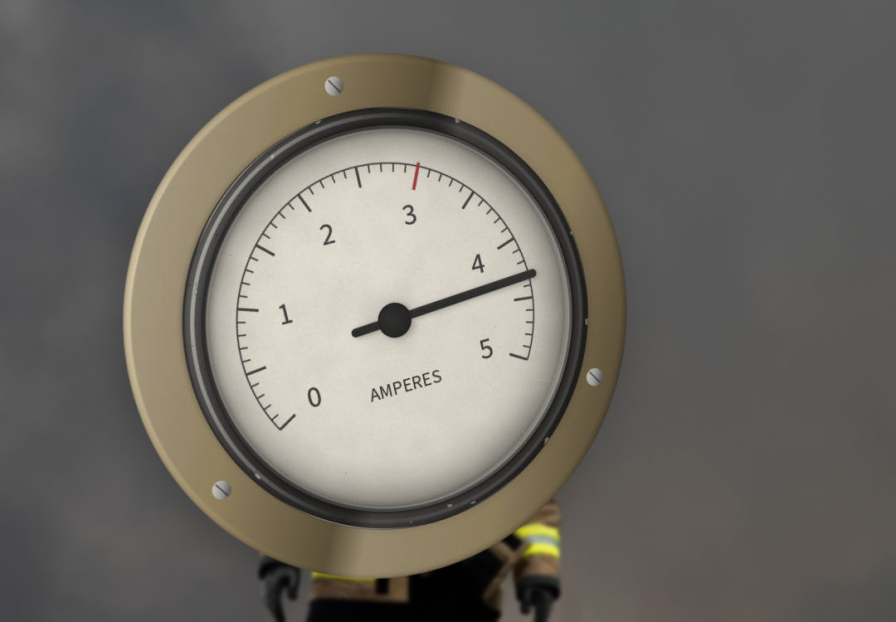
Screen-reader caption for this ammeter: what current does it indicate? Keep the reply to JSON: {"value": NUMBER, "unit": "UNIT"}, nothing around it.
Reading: {"value": 4.3, "unit": "A"}
